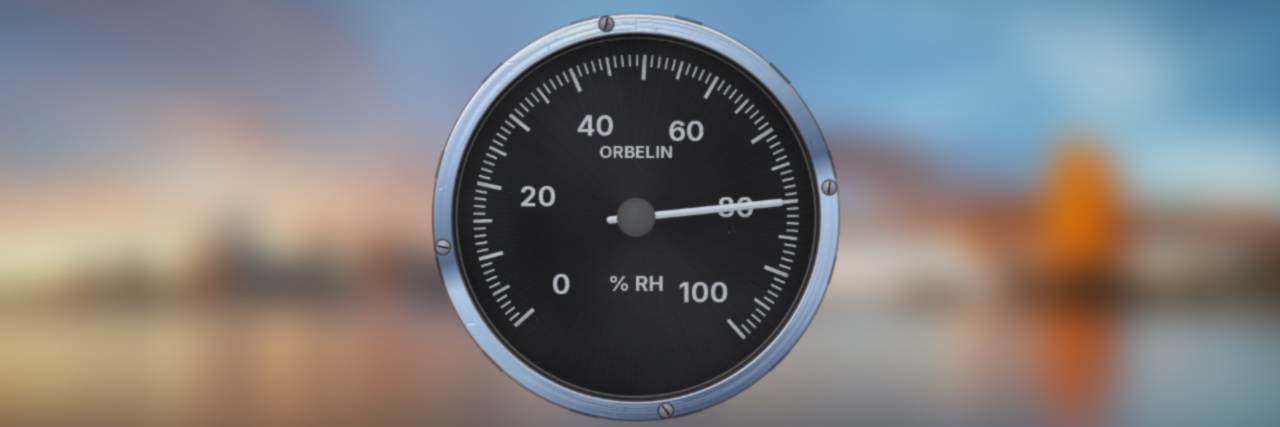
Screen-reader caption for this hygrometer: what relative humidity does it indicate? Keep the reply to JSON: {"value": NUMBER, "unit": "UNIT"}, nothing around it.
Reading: {"value": 80, "unit": "%"}
